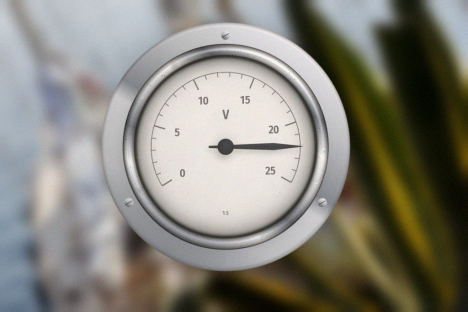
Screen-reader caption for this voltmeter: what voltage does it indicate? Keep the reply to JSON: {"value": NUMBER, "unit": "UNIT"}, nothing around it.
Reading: {"value": 22, "unit": "V"}
